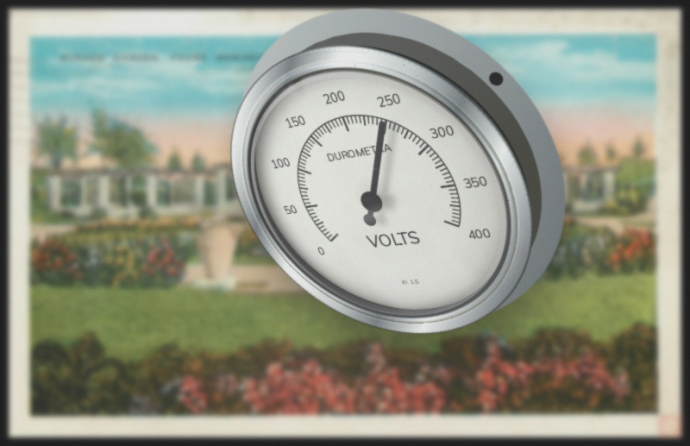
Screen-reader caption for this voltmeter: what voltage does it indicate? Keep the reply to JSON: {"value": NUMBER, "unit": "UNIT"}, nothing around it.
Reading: {"value": 250, "unit": "V"}
